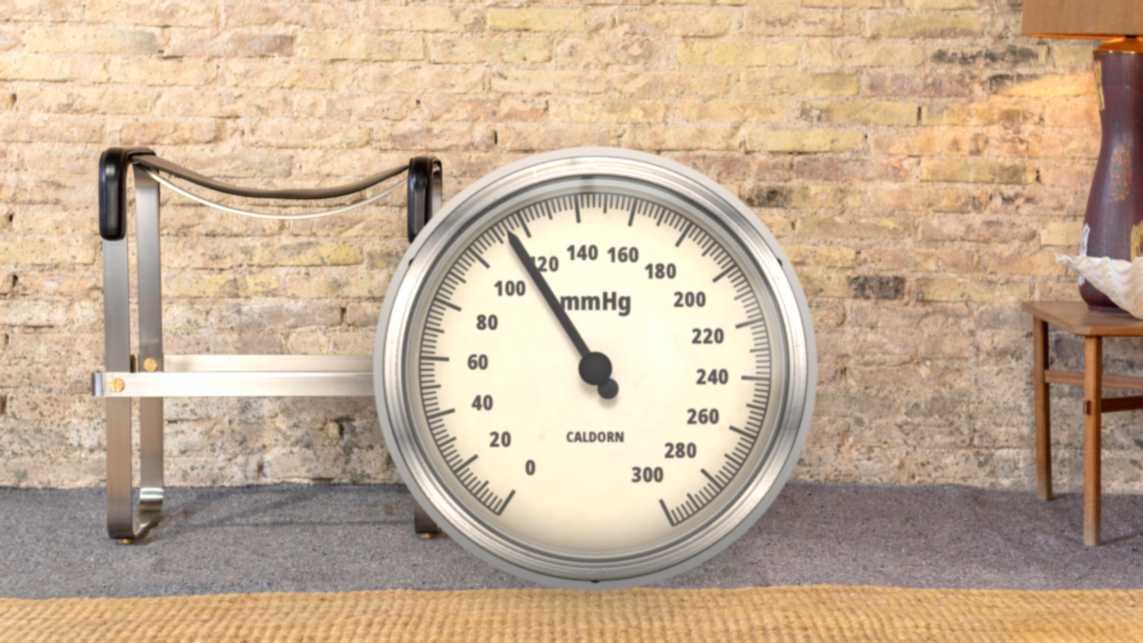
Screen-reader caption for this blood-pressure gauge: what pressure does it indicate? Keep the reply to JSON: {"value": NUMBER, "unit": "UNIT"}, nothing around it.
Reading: {"value": 114, "unit": "mmHg"}
